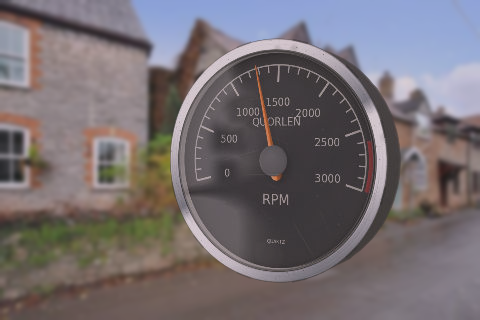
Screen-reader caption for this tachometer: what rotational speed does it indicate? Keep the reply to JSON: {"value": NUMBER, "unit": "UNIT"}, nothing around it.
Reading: {"value": 1300, "unit": "rpm"}
